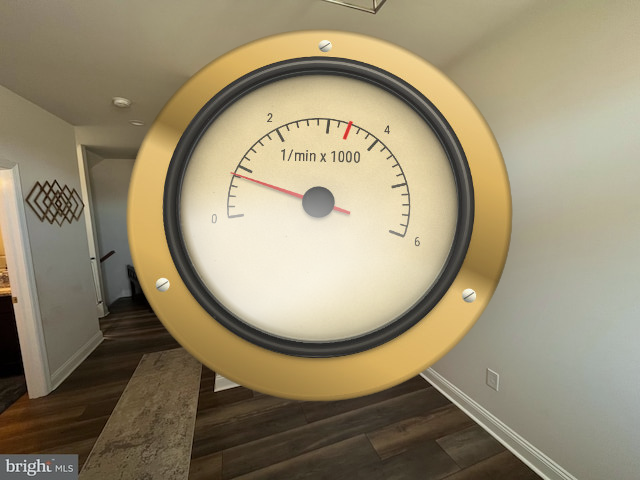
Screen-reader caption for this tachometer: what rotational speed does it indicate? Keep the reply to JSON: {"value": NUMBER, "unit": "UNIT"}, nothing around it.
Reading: {"value": 800, "unit": "rpm"}
